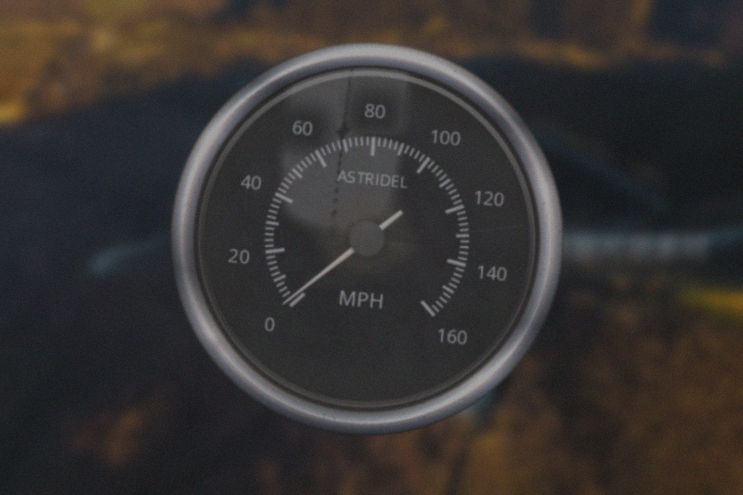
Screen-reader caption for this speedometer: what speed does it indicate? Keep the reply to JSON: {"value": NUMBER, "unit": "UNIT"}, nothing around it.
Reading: {"value": 2, "unit": "mph"}
